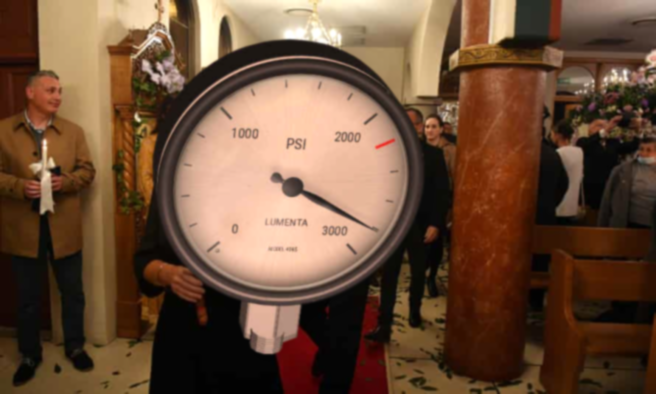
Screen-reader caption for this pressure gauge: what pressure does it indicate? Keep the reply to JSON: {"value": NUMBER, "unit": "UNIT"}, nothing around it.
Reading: {"value": 2800, "unit": "psi"}
